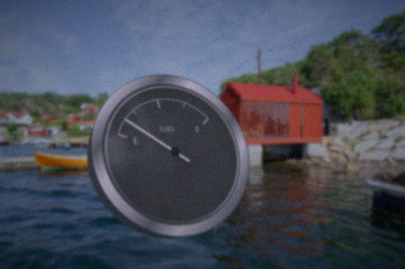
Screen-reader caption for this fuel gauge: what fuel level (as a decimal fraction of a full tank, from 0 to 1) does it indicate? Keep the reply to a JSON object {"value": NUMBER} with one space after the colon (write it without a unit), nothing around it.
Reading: {"value": 0.125}
